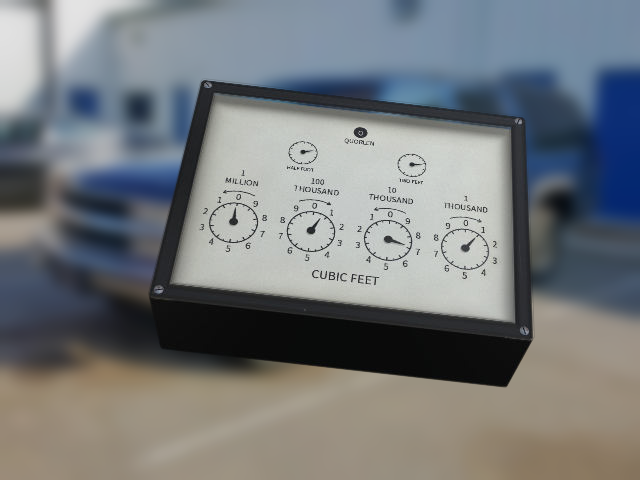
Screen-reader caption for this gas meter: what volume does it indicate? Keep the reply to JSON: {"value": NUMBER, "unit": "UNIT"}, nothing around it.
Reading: {"value": 7100, "unit": "ft³"}
